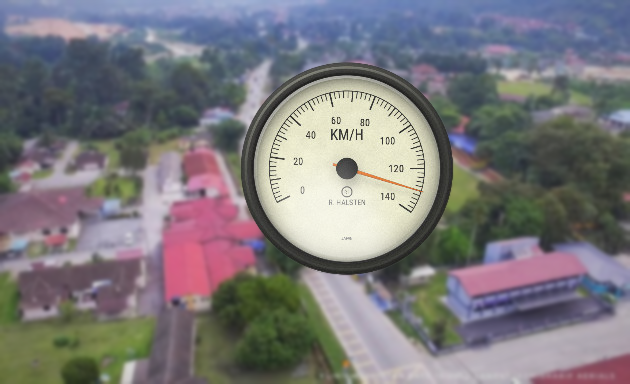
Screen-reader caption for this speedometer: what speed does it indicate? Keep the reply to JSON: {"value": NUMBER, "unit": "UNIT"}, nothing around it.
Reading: {"value": 130, "unit": "km/h"}
